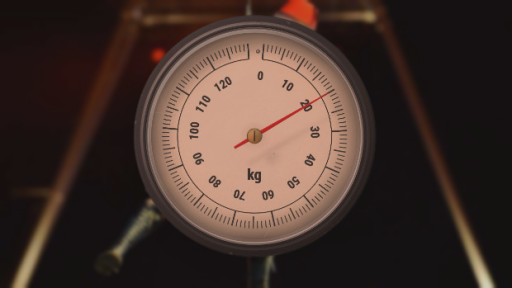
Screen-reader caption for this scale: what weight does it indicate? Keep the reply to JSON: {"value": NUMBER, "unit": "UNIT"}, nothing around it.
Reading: {"value": 20, "unit": "kg"}
